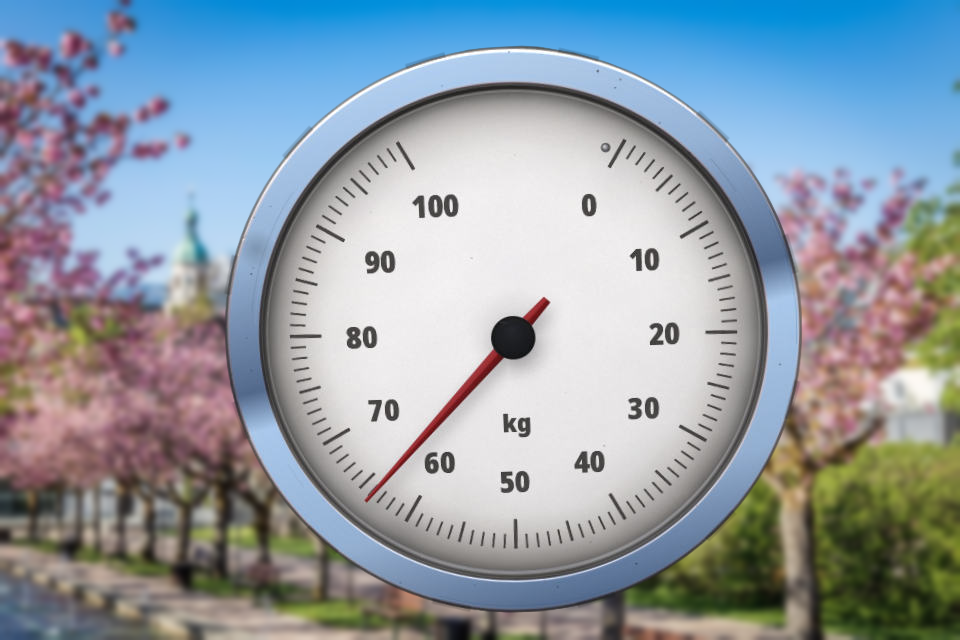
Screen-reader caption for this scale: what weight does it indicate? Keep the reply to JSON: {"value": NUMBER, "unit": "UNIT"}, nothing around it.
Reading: {"value": 64, "unit": "kg"}
